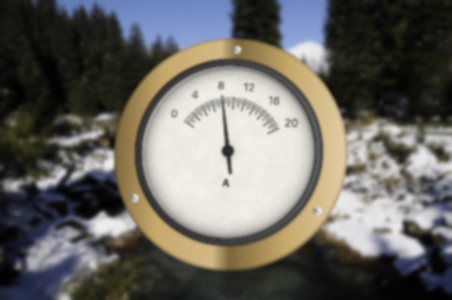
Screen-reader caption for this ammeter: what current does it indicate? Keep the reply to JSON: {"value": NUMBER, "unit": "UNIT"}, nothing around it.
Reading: {"value": 8, "unit": "A"}
